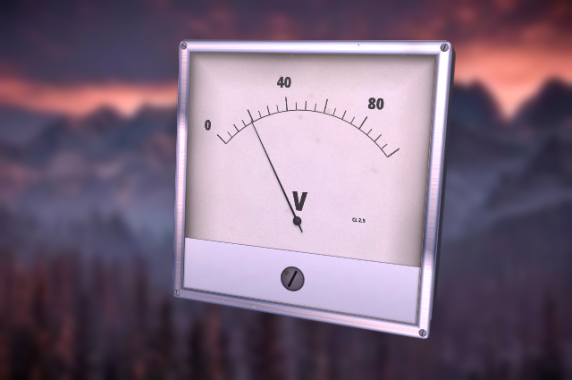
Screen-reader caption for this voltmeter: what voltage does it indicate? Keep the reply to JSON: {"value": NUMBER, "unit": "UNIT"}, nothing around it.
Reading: {"value": 20, "unit": "V"}
